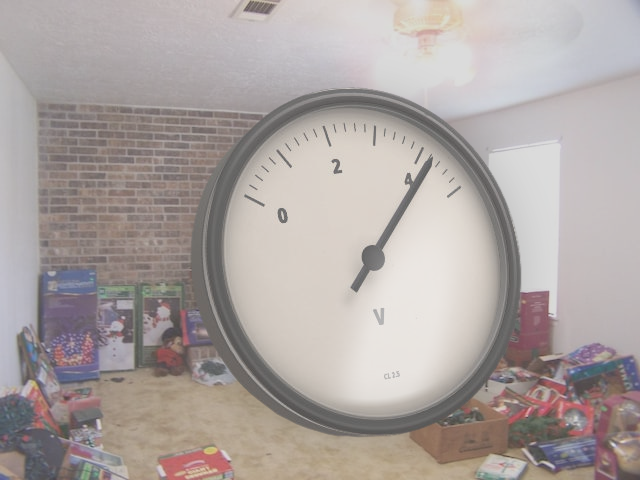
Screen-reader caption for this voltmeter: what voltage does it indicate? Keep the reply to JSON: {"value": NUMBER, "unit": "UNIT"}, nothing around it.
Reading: {"value": 4.2, "unit": "V"}
